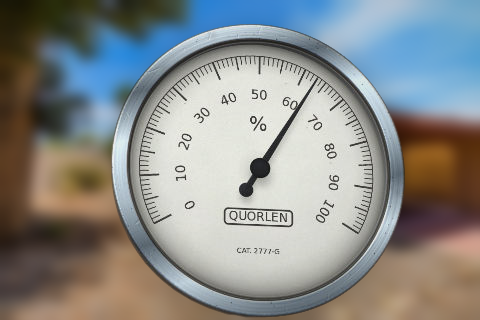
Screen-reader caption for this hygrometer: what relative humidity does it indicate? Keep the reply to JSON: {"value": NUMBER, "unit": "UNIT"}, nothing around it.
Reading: {"value": 63, "unit": "%"}
